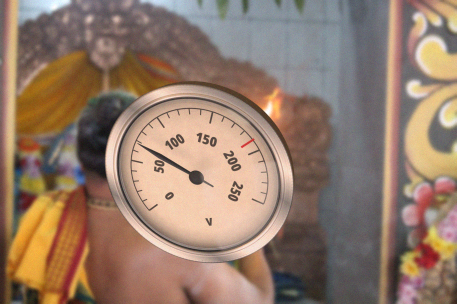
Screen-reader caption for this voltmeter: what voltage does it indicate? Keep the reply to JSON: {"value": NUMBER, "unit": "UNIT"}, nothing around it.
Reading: {"value": 70, "unit": "V"}
